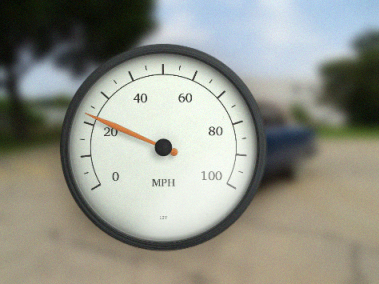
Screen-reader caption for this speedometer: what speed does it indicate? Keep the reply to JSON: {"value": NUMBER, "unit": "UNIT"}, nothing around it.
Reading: {"value": 22.5, "unit": "mph"}
